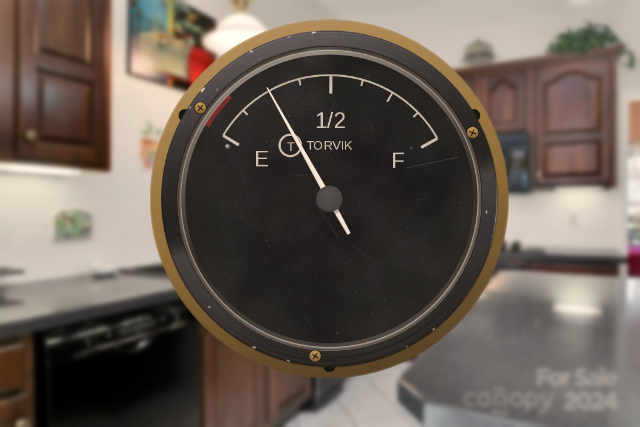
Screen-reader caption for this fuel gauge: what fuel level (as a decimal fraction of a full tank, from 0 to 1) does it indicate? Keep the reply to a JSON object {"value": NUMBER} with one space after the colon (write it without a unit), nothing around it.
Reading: {"value": 0.25}
